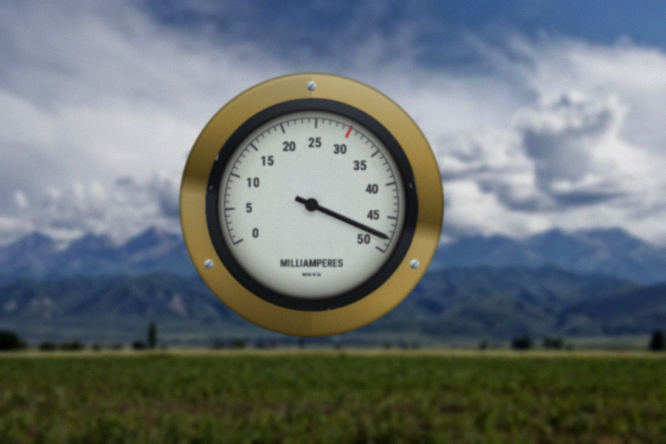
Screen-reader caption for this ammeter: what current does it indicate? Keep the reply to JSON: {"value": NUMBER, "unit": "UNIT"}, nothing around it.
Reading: {"value": 48, "unit": "mA"}
